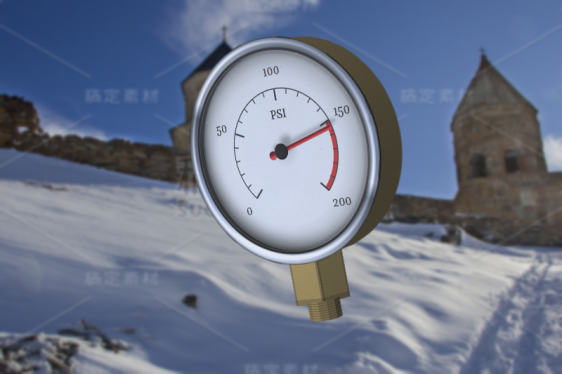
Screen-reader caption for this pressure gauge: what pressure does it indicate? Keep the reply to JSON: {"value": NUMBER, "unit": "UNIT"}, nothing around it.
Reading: {"value": 155, "unit": "psi"}
